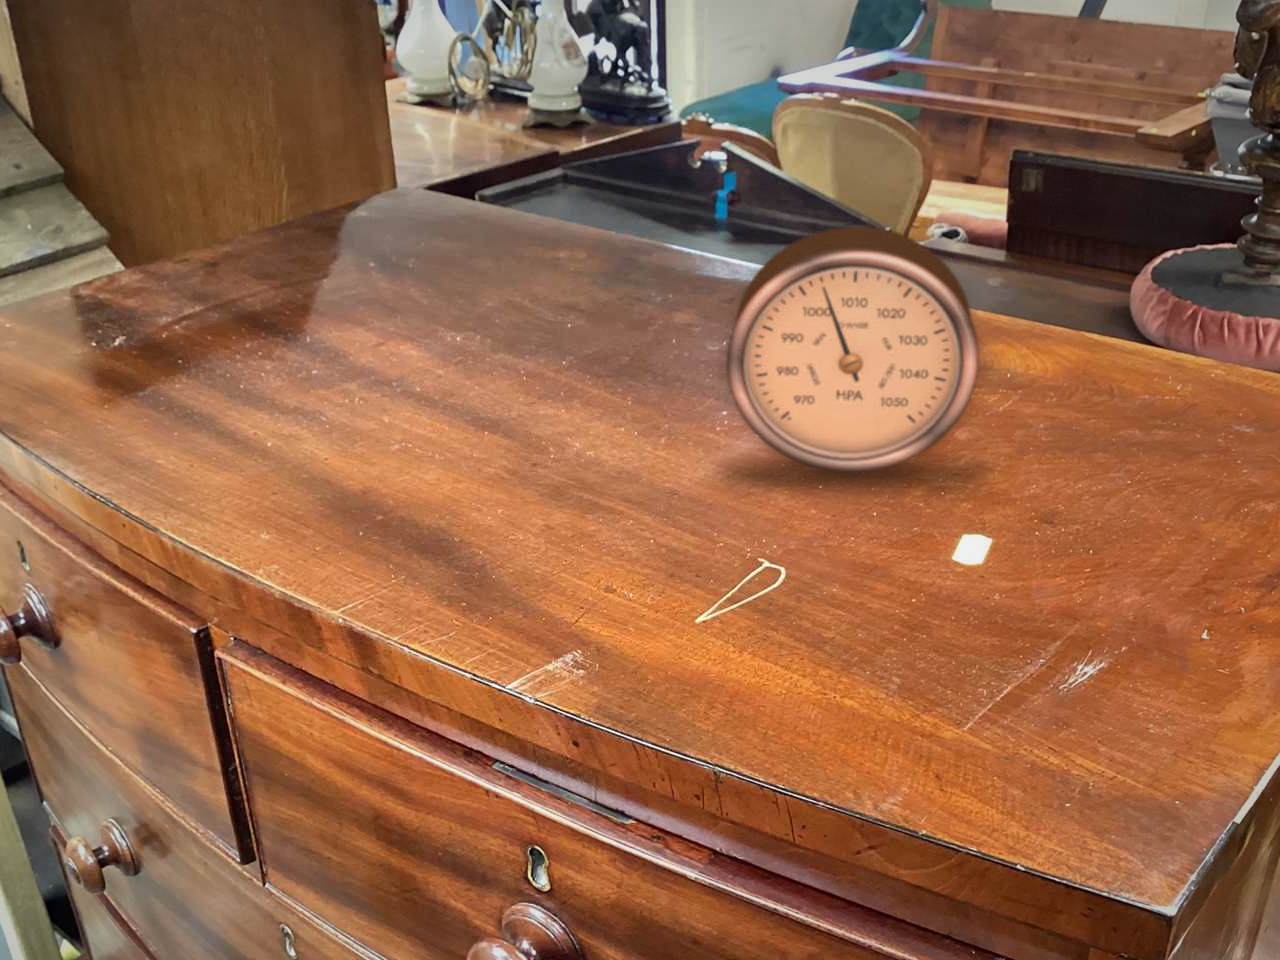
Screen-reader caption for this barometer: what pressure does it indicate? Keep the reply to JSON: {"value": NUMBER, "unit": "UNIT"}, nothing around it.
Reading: {"value": 1004, "unit": "hPa"}
